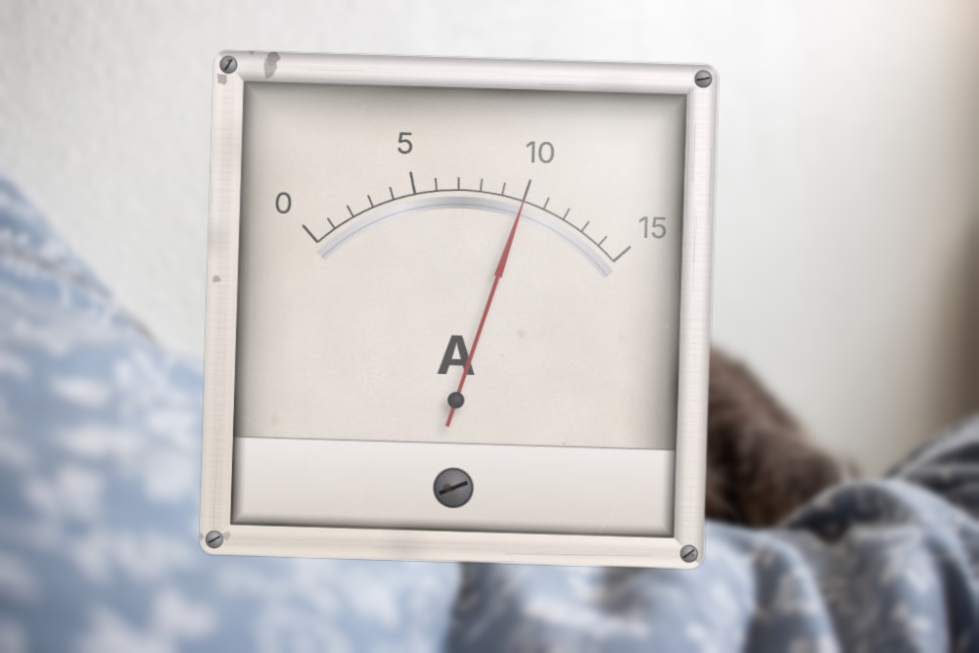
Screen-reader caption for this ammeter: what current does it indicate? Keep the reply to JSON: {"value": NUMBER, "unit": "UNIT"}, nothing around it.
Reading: {"value": 10, "unit": "A"}
